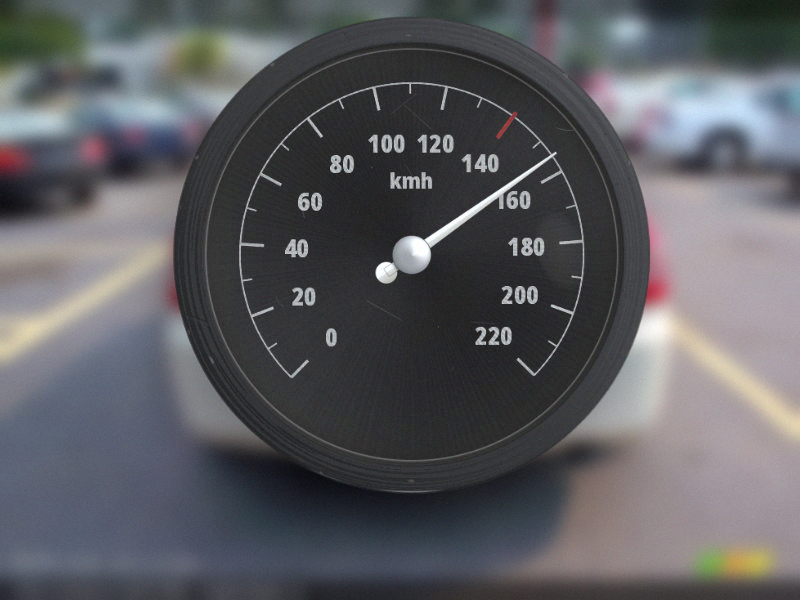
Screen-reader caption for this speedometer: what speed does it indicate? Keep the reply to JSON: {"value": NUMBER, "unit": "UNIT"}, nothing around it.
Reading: {"value": 155, "unit": "km/h"}
